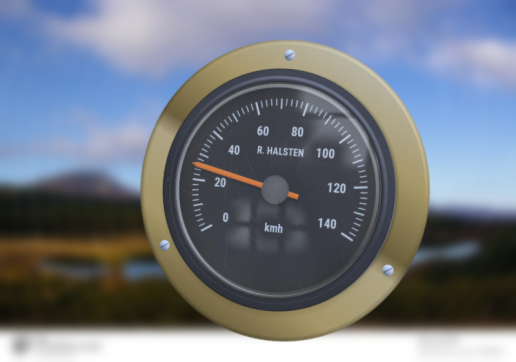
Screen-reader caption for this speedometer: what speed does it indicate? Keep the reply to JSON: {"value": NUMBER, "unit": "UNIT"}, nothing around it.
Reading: {"value": 26, "unit": "km/h"}
